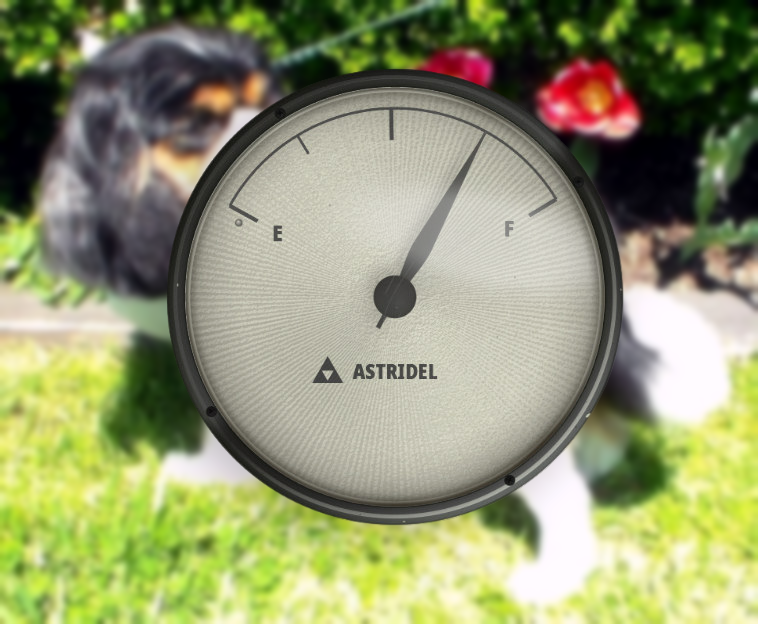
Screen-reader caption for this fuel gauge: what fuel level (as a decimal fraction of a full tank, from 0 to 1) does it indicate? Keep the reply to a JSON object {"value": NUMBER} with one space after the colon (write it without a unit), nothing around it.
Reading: {"value": 0.75}
